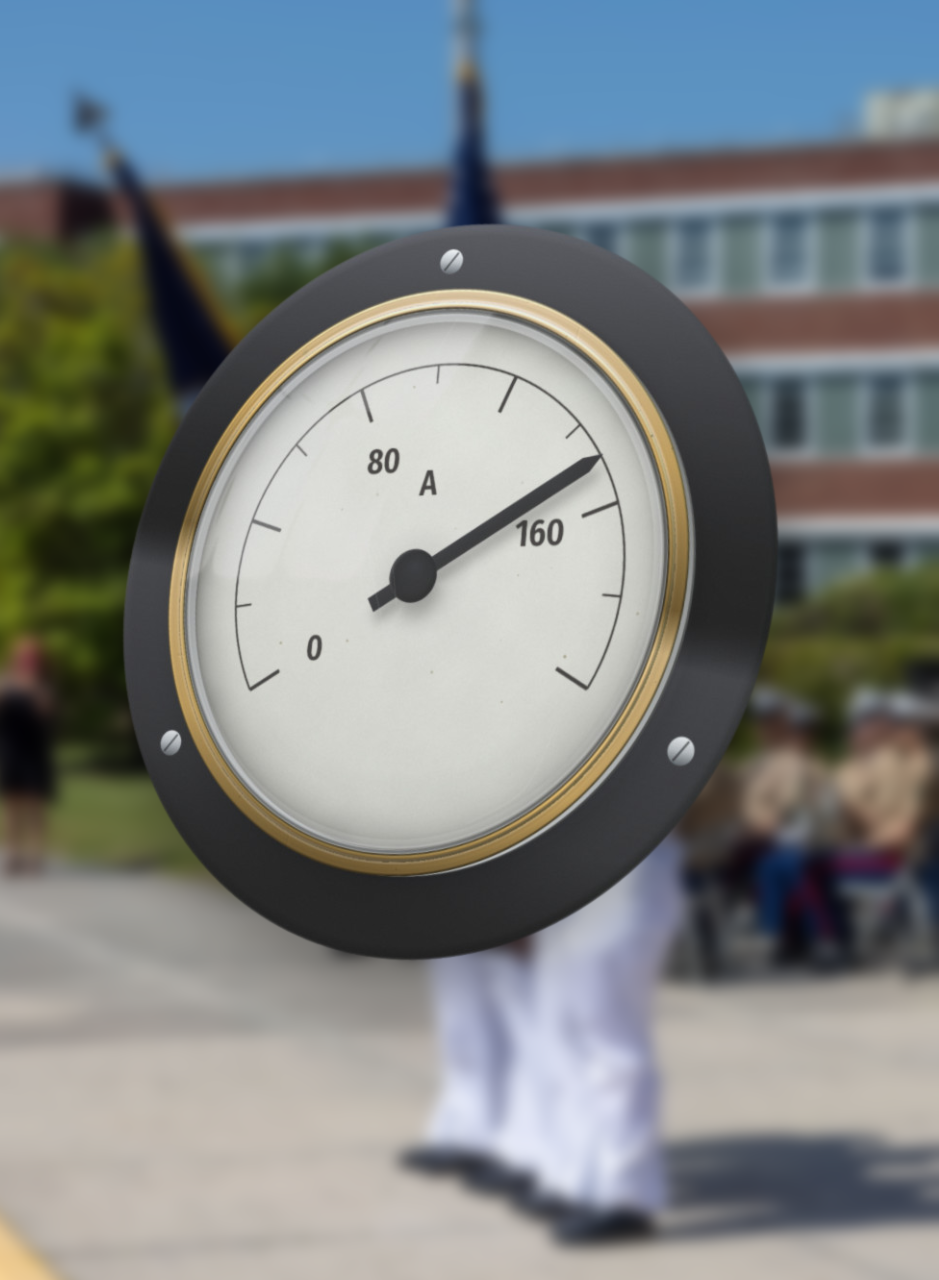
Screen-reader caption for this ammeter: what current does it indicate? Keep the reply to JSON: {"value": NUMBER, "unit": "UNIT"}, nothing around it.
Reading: {"value": 150, "unit": "A"}
